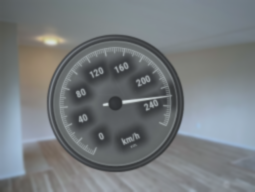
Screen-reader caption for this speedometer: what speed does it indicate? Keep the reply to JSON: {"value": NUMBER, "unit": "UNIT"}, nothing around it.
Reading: {"value": 230, "unit": "km/h"}
